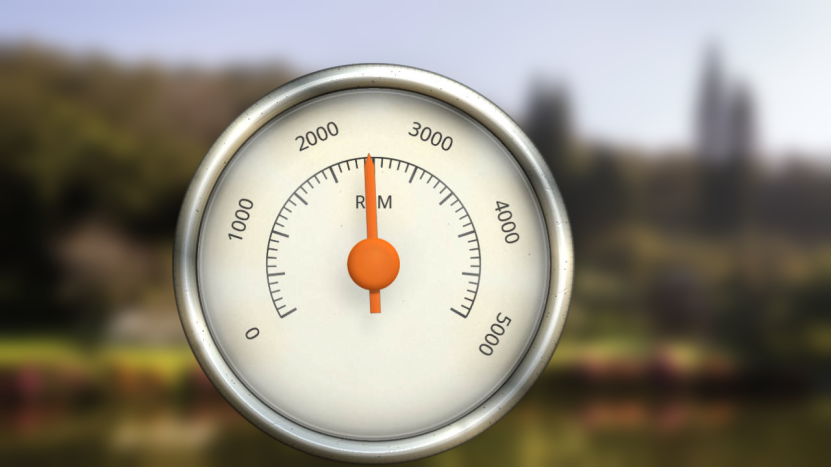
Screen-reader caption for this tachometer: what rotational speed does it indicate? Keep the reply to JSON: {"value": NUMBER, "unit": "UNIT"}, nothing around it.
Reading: {"value": 2450, "unit": "rpm"}
